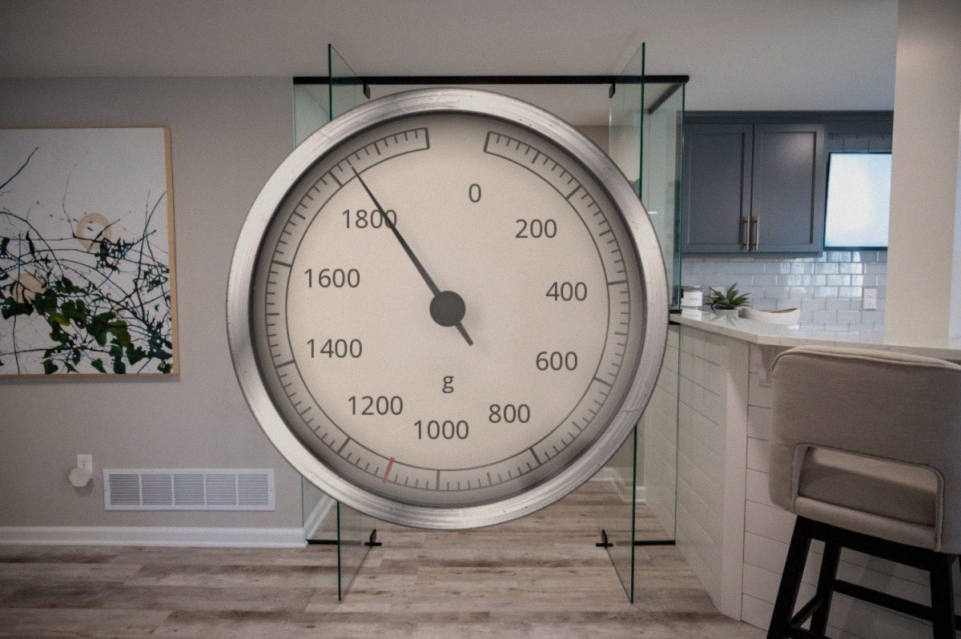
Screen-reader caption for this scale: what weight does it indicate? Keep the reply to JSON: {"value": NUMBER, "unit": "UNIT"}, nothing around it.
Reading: {"value": 1840, "unit": "g"}
